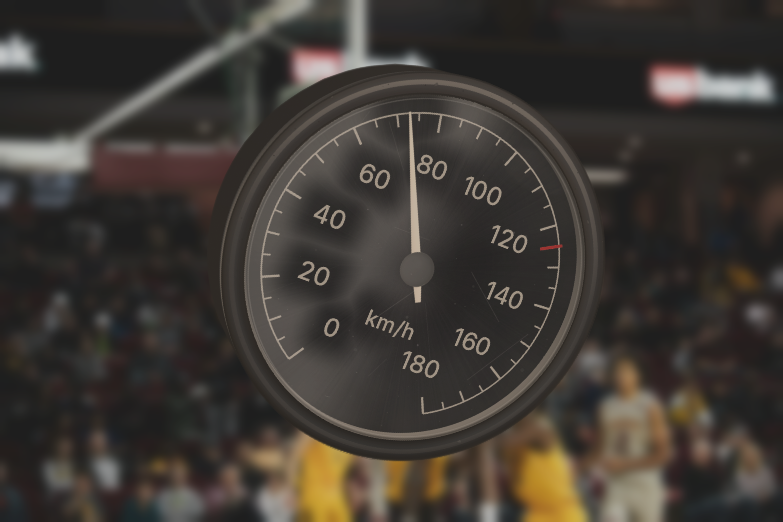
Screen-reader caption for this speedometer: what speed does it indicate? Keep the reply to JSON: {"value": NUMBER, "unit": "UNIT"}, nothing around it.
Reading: {"value": 72.5, "unit": "km/h"}
